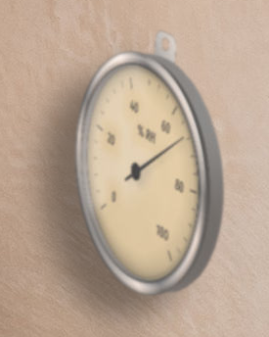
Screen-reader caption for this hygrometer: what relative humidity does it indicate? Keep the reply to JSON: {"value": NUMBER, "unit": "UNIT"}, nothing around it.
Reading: {"value": 68, "unit": "%"}
